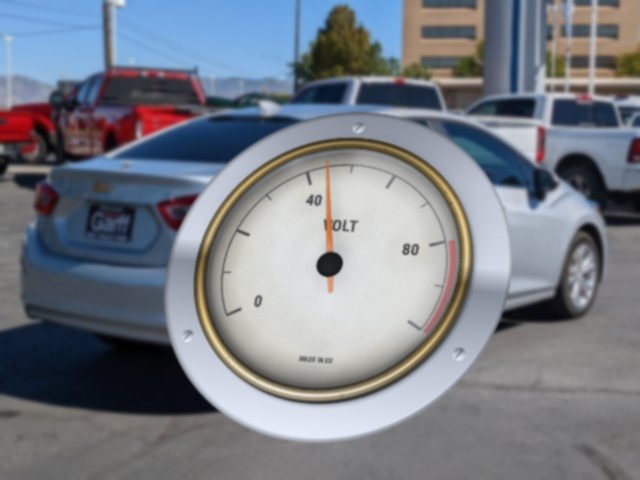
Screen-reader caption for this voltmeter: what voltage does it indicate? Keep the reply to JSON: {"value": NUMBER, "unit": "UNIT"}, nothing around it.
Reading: {"value": 45, "unit": "V"}
